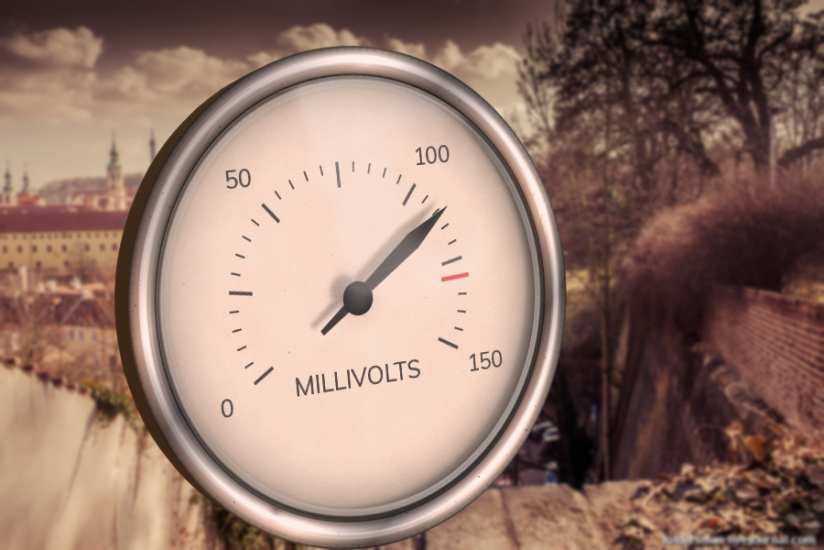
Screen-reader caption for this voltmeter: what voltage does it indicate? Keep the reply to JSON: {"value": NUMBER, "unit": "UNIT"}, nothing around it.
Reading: {"value": 110, "unit": "mV"}
